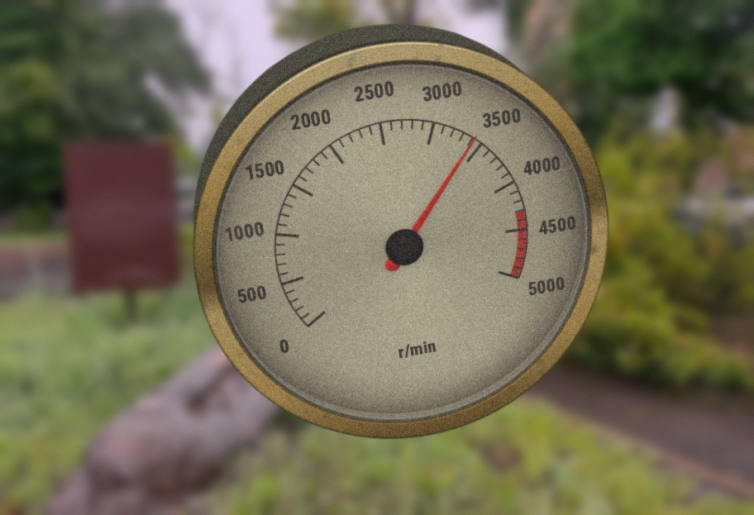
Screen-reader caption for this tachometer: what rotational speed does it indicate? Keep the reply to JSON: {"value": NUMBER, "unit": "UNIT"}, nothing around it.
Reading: {"value": 3400, "unit": "rpm"}
